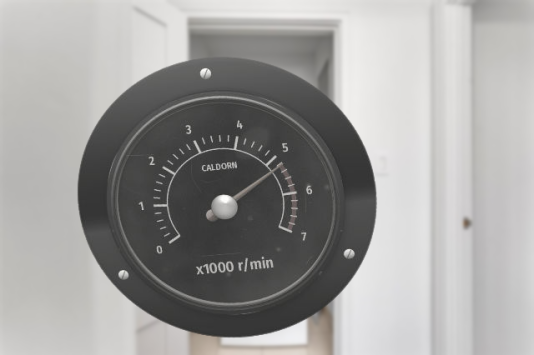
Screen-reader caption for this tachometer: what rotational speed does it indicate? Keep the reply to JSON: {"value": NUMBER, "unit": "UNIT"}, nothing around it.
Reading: {"value": 5200, "unit": "rpm"}
